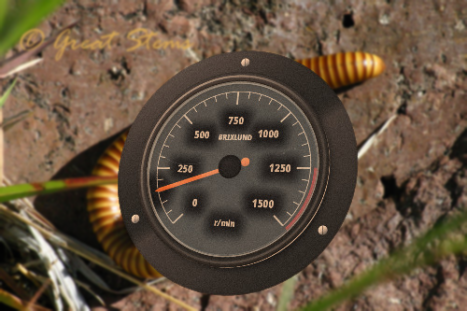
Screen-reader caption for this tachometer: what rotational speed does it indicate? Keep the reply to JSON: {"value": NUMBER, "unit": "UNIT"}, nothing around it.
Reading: {"value": 150, "unit": "rpm"}
